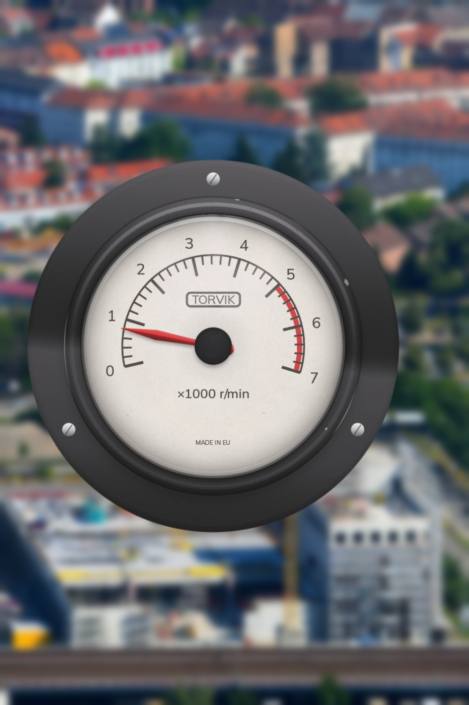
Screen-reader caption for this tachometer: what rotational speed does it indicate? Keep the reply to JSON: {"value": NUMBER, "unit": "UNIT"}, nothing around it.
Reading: {"value": 800, "unit": "rpm"}
